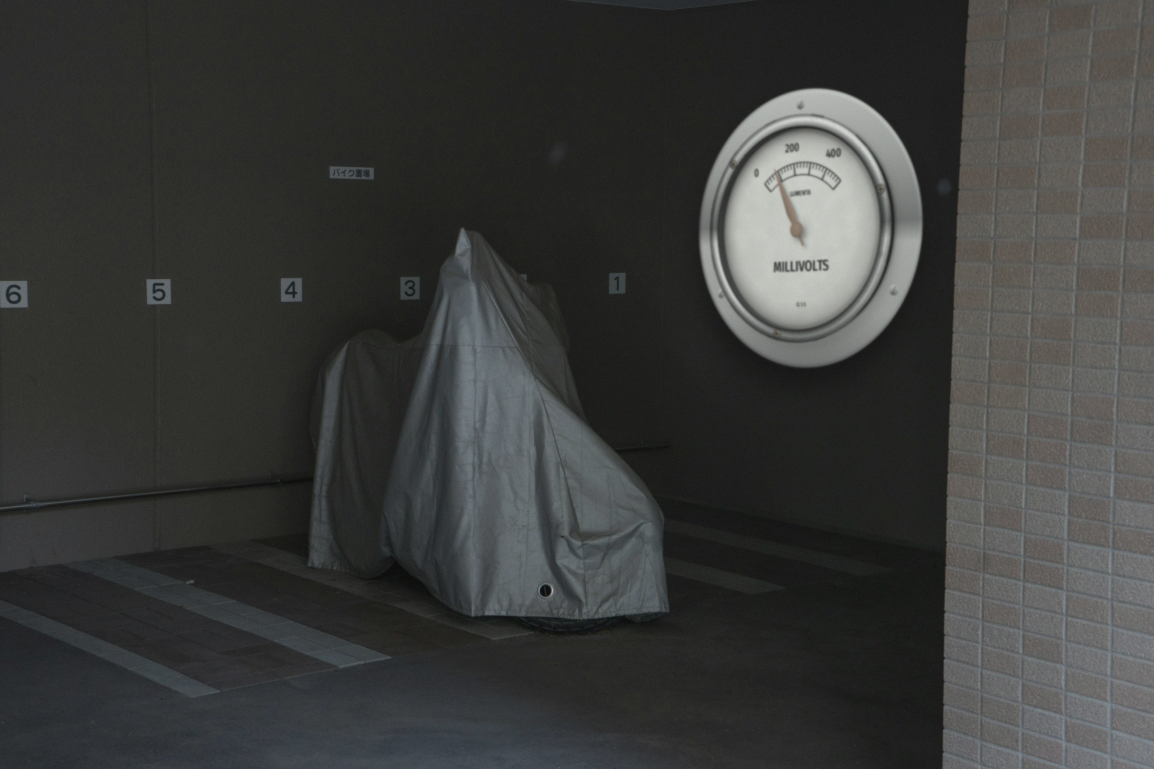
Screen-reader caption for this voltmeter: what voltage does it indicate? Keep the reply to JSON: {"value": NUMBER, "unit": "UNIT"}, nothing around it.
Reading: {"value": 100, "unit": "mV"}
